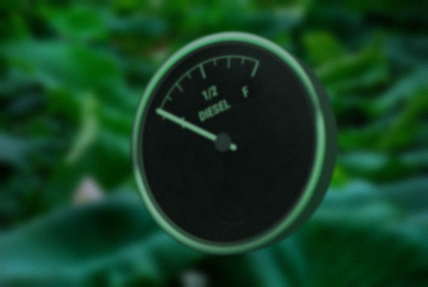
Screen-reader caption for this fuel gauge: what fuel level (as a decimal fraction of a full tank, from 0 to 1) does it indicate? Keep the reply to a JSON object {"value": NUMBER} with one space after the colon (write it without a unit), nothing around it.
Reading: {"value": 0}
